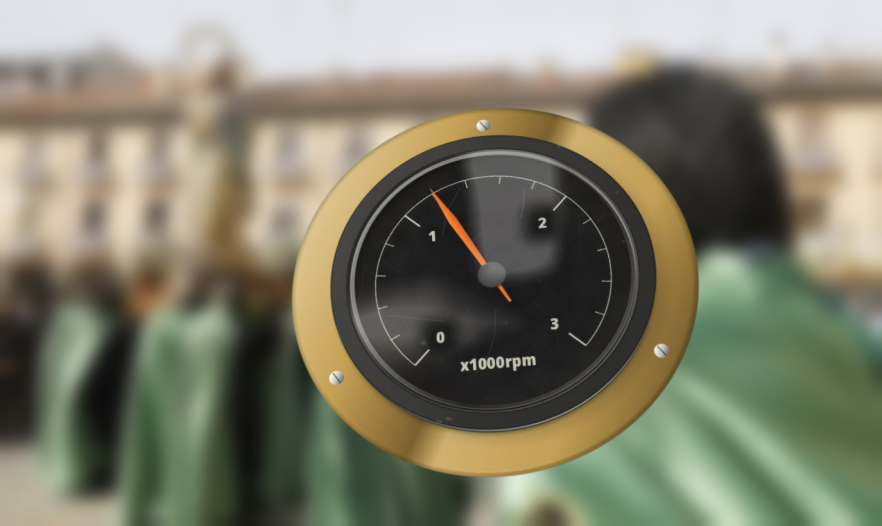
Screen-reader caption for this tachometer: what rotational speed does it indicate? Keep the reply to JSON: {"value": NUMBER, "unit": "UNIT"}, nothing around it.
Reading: {"value": 1200, "unit": "rpm"}
